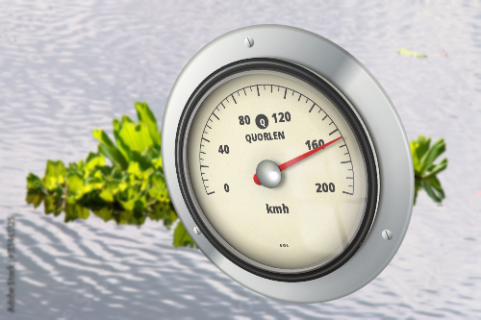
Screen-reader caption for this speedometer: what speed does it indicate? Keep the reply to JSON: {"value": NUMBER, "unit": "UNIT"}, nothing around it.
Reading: {"value": 165, "unit": "km/h"}
